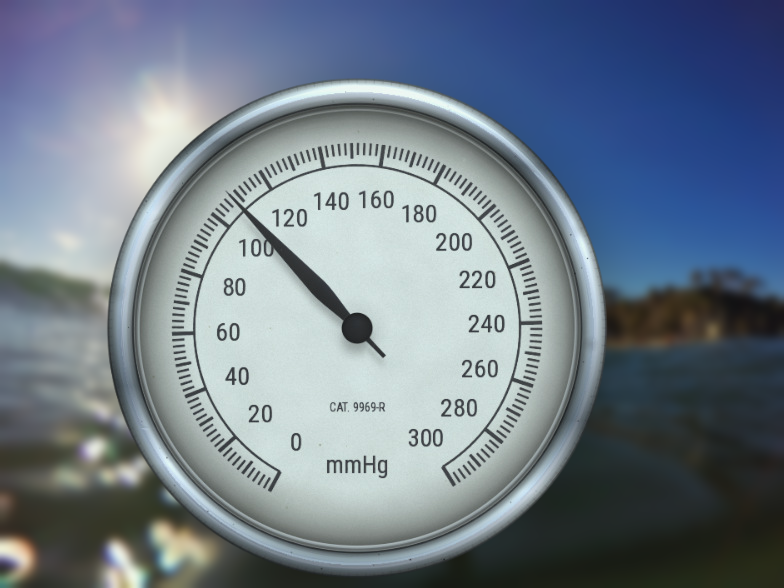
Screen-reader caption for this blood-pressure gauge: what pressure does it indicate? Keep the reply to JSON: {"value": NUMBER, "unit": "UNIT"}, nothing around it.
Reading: {"value": 108, "unit": "mmHg"}
